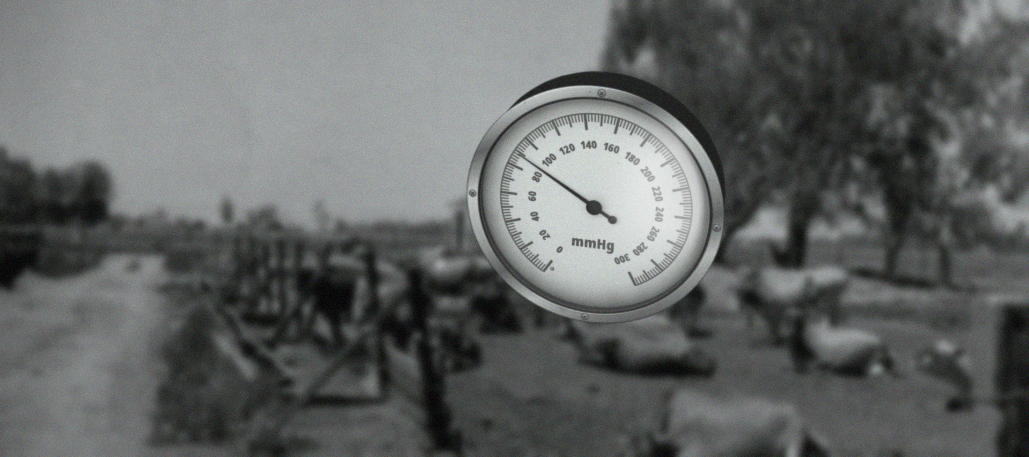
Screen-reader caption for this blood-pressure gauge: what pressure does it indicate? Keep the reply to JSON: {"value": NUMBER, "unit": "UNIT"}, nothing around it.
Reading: {"value": 90, "unit": "mmHg"}
